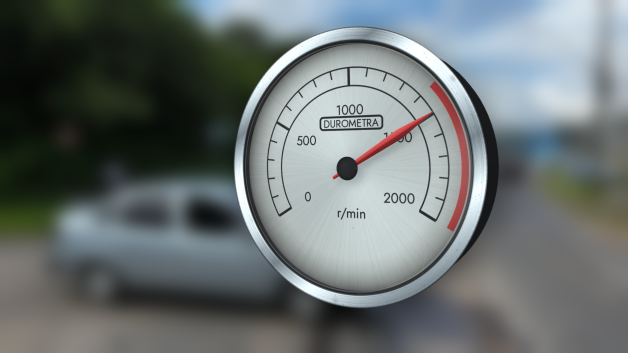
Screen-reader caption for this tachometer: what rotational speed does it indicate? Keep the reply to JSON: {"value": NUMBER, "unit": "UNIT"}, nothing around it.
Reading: {"value": 1500, "unit": "rpm"}
